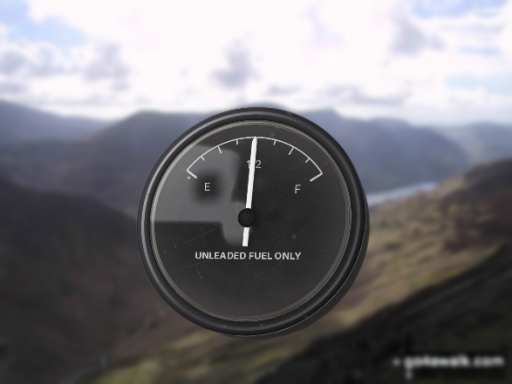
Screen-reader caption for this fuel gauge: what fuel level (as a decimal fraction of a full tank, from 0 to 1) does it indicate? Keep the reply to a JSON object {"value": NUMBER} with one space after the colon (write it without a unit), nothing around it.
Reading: {"value": 0.5}
